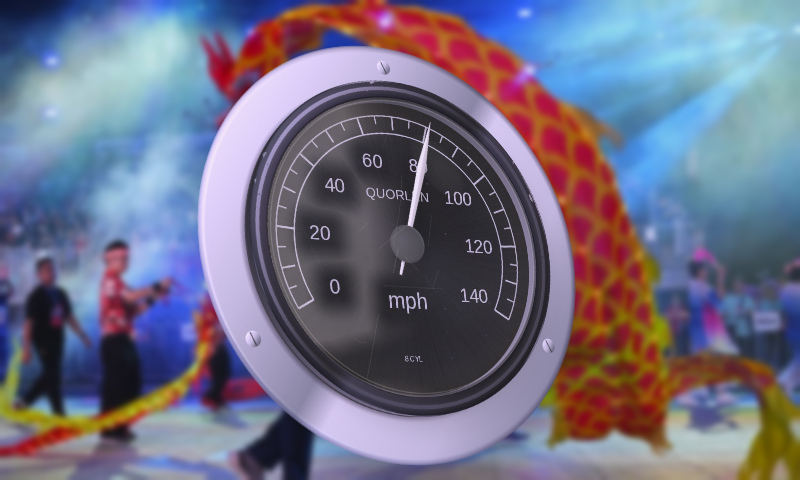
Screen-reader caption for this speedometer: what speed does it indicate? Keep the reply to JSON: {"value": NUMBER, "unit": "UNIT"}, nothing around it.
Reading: {"value": 80, "unit": "mph"}
